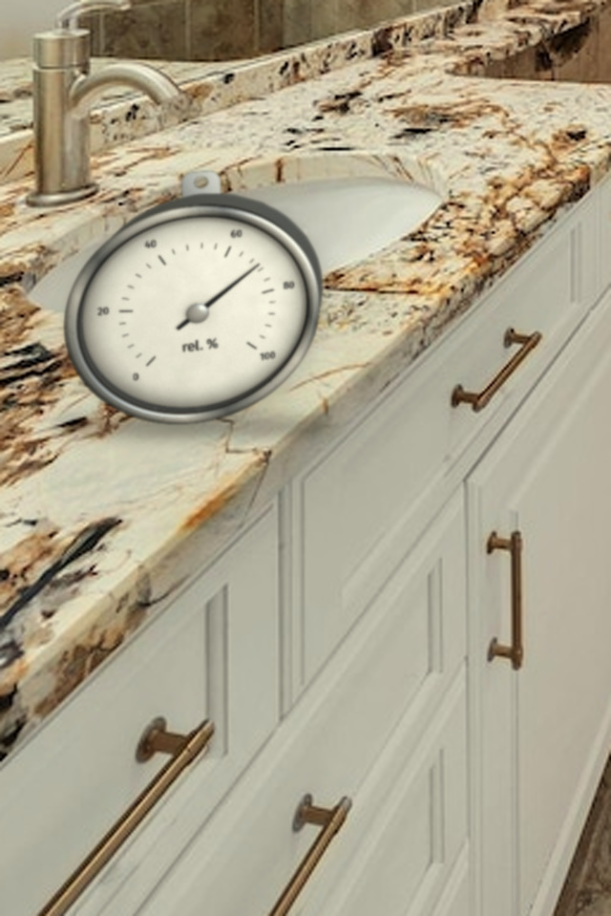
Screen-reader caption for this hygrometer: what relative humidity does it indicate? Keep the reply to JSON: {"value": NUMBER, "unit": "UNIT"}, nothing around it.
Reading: {"value": 70, "unit": "%"}
